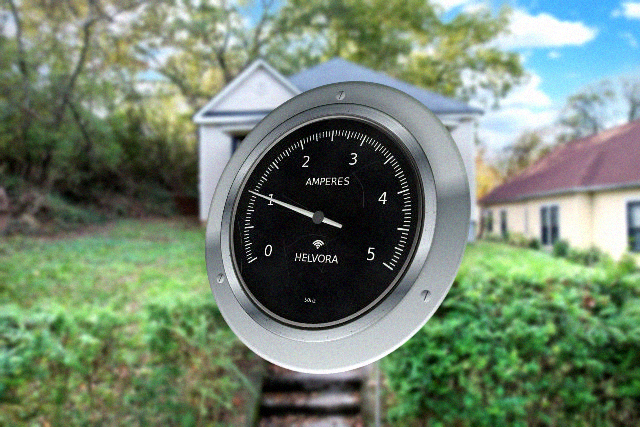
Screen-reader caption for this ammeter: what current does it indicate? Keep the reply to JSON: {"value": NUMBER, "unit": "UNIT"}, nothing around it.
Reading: {"value": 1, "unit": "A"}
